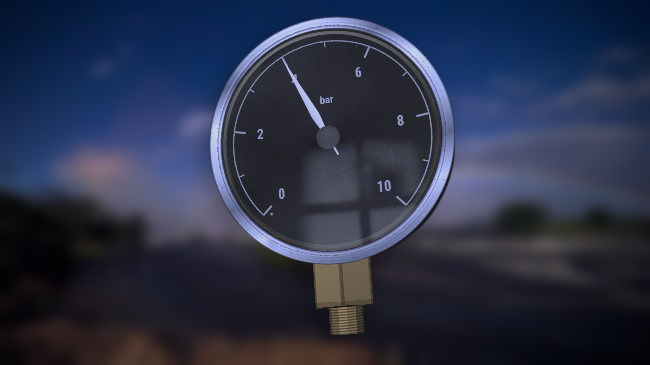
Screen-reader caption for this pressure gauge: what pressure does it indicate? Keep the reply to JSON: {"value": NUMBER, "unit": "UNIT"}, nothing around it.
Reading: {"value": 4, "unit": "bar"}
